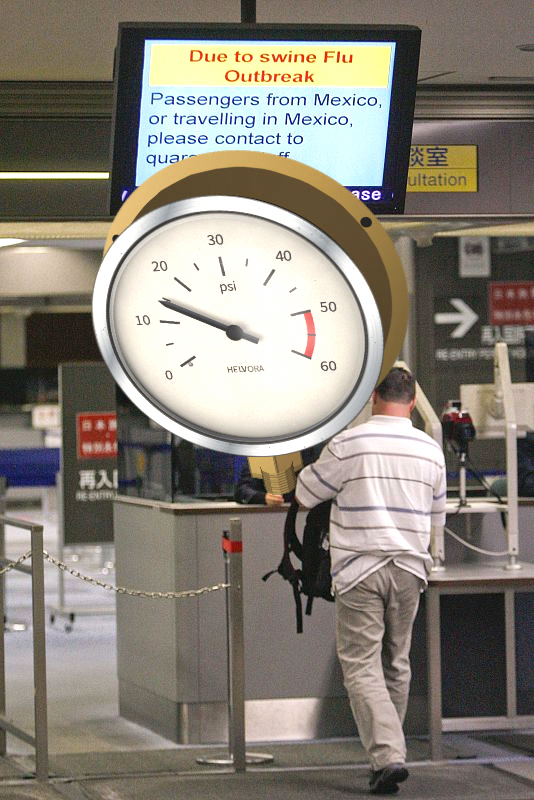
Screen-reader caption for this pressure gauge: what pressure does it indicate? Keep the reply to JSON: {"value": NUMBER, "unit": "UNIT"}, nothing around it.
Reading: {"value": 15, "unit": "psi"}
